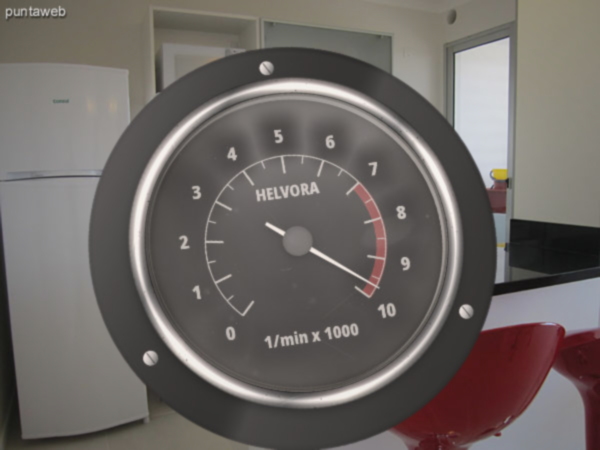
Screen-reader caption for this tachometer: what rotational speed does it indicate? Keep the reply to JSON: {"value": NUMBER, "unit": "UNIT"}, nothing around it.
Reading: {"value": 9750, "unit": "rpm"}
